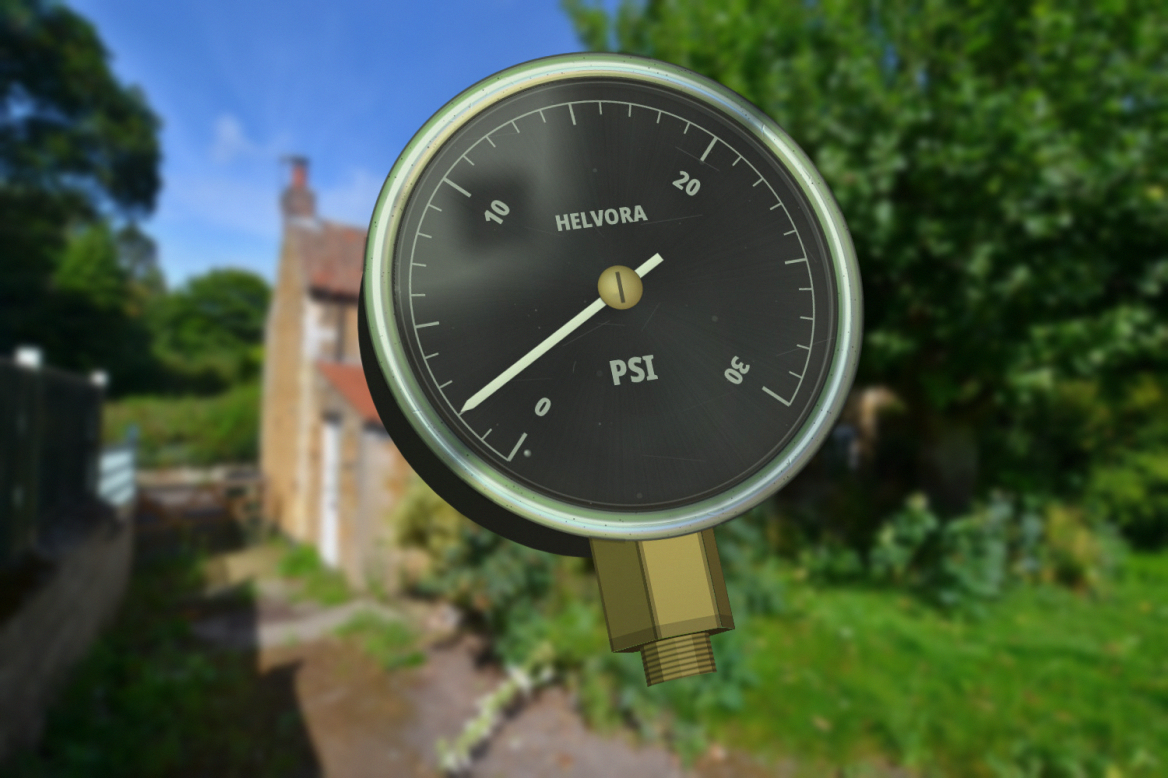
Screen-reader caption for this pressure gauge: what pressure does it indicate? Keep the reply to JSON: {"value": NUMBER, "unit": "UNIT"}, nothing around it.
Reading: {"value": 2, "unit": "psi"}
